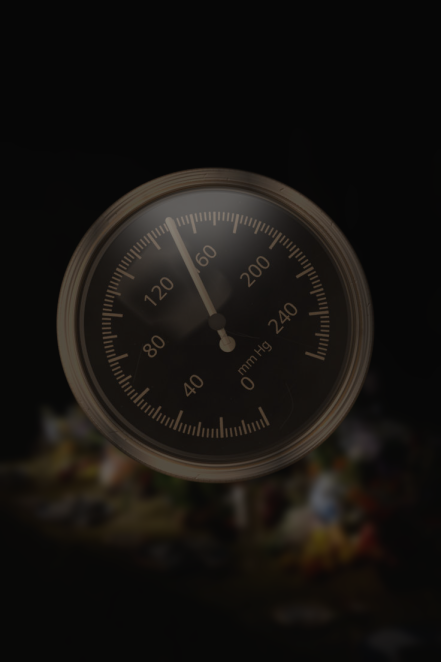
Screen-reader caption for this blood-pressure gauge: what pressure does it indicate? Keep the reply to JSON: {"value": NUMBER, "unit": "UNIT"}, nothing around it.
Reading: {"value": 150, "unit": "mmHg"}
